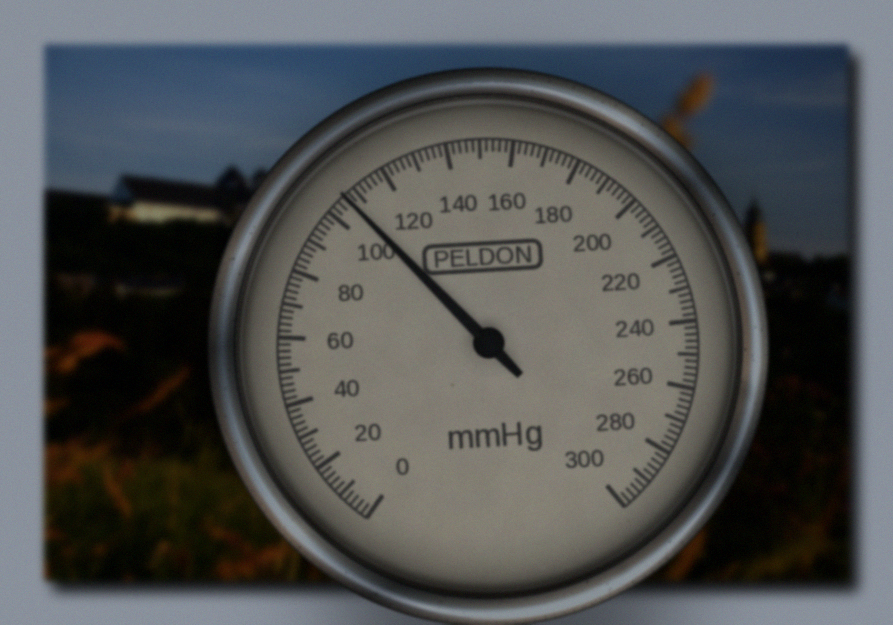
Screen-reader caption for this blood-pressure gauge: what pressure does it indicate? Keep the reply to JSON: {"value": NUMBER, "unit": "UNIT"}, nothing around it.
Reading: {"value": 106, "unit": "mmHg"}
